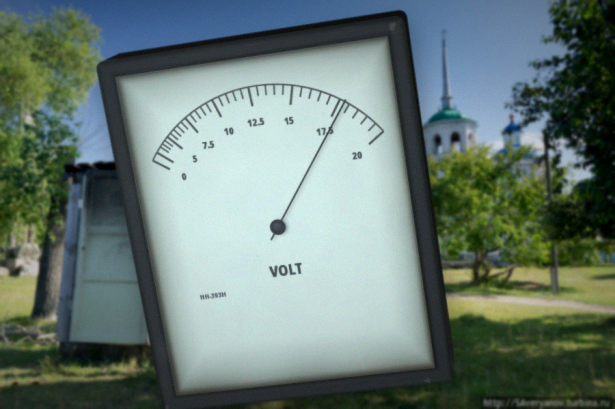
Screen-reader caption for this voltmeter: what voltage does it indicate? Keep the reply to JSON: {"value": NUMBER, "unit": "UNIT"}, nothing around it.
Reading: {"value": 17.75, "unit": "V"}
